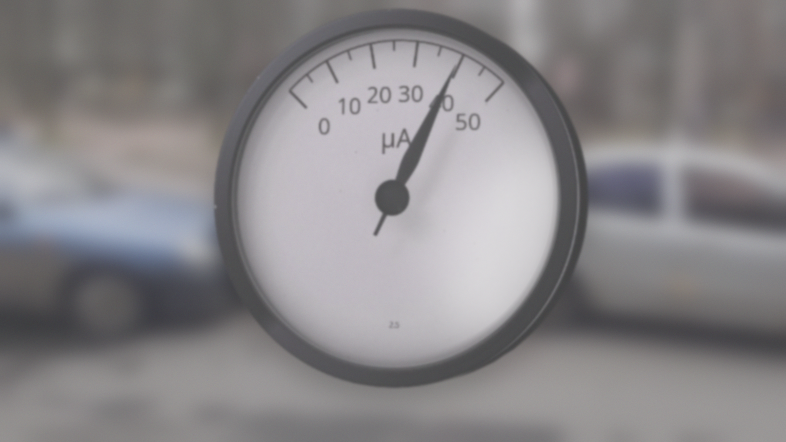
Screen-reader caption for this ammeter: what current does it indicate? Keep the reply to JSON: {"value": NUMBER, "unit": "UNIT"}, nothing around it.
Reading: {"value": 40, "unit": "µA"}
